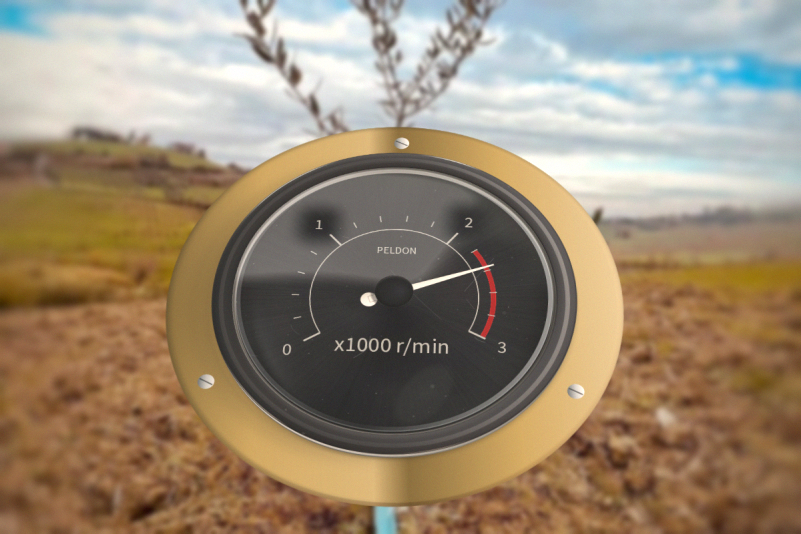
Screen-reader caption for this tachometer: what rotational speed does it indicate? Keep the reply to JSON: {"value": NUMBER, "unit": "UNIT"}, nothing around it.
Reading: {"value": 2400, "unit": "rpm"}
